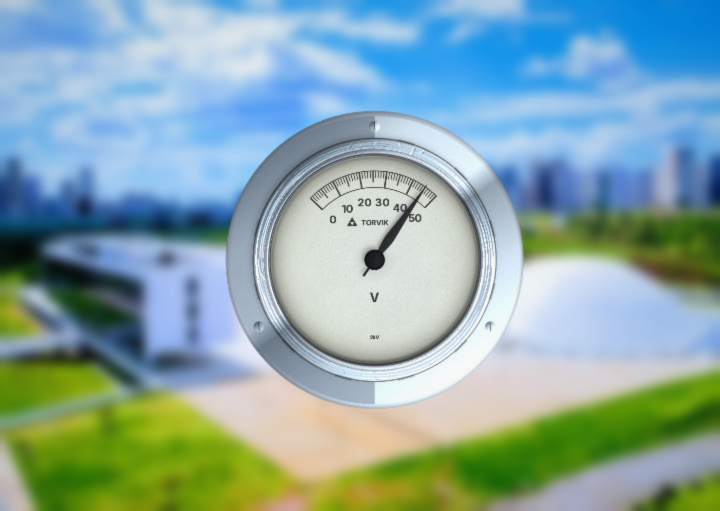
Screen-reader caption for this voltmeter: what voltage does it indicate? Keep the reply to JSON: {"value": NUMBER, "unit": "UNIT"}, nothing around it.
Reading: {"value": 45, "unit": "V"}
